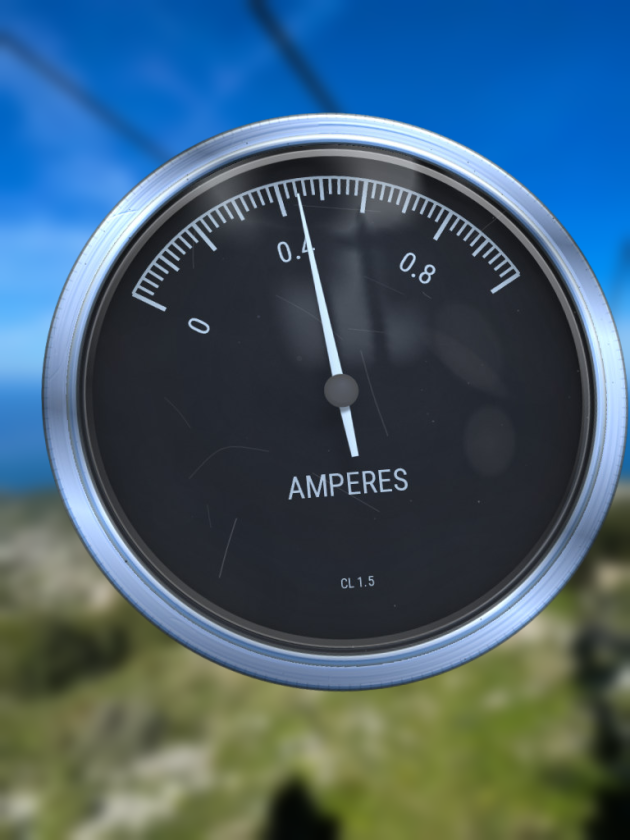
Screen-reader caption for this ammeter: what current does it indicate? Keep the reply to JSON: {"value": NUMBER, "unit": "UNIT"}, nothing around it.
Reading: {"value": 0.44, "unit": "A"}
